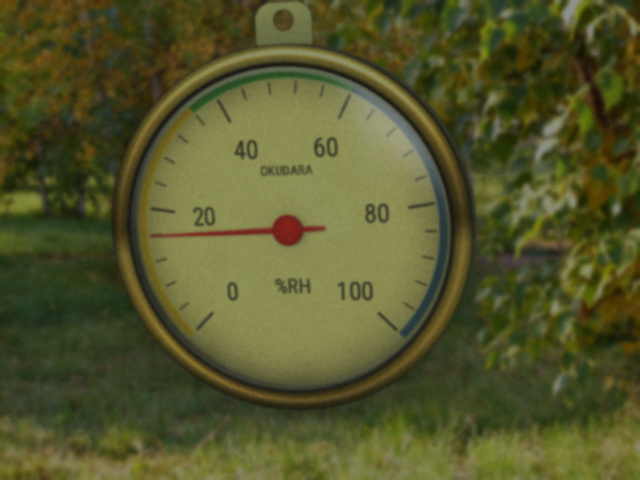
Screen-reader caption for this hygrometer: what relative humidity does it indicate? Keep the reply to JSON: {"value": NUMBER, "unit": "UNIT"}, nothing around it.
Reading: {"value": 16, "unit": "%"}
